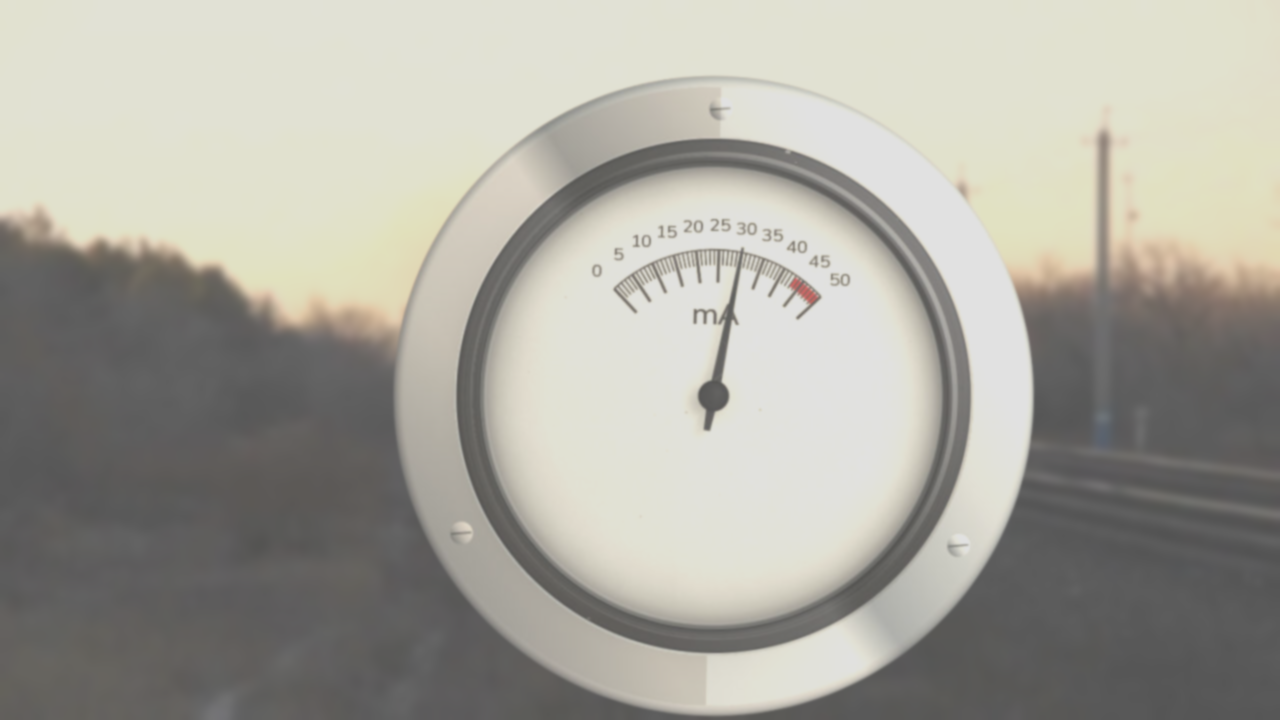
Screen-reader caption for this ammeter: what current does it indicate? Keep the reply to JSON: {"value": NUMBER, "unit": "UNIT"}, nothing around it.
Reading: {"value": 30, "unit": "mA"}
